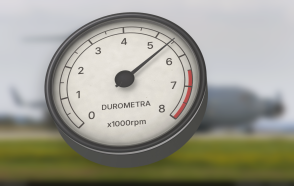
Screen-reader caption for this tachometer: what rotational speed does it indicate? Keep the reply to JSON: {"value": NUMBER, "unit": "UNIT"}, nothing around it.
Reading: {"value": 5500, "unit": "rpm"}
